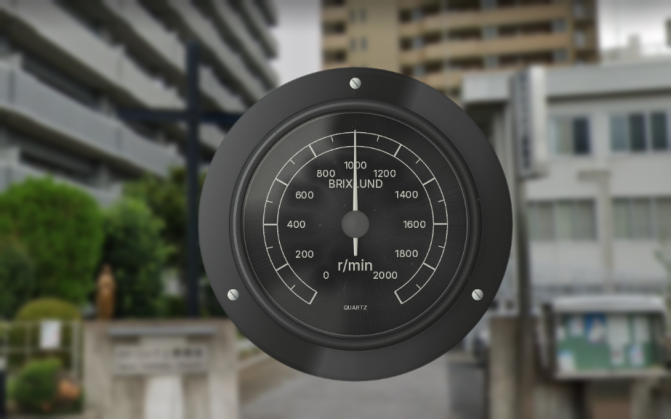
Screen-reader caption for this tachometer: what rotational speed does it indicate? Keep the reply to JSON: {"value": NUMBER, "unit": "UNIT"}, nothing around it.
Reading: {"value": 1000, "unit": "rpm"}
